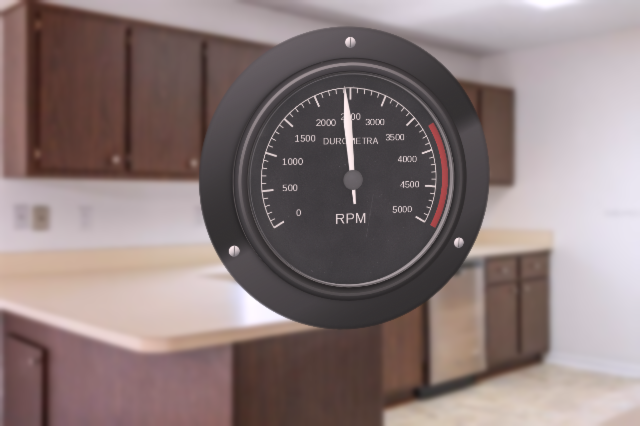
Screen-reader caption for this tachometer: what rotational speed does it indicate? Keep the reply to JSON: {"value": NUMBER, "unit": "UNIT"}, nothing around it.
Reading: {"value": 2400, "unit": "rpm"}
